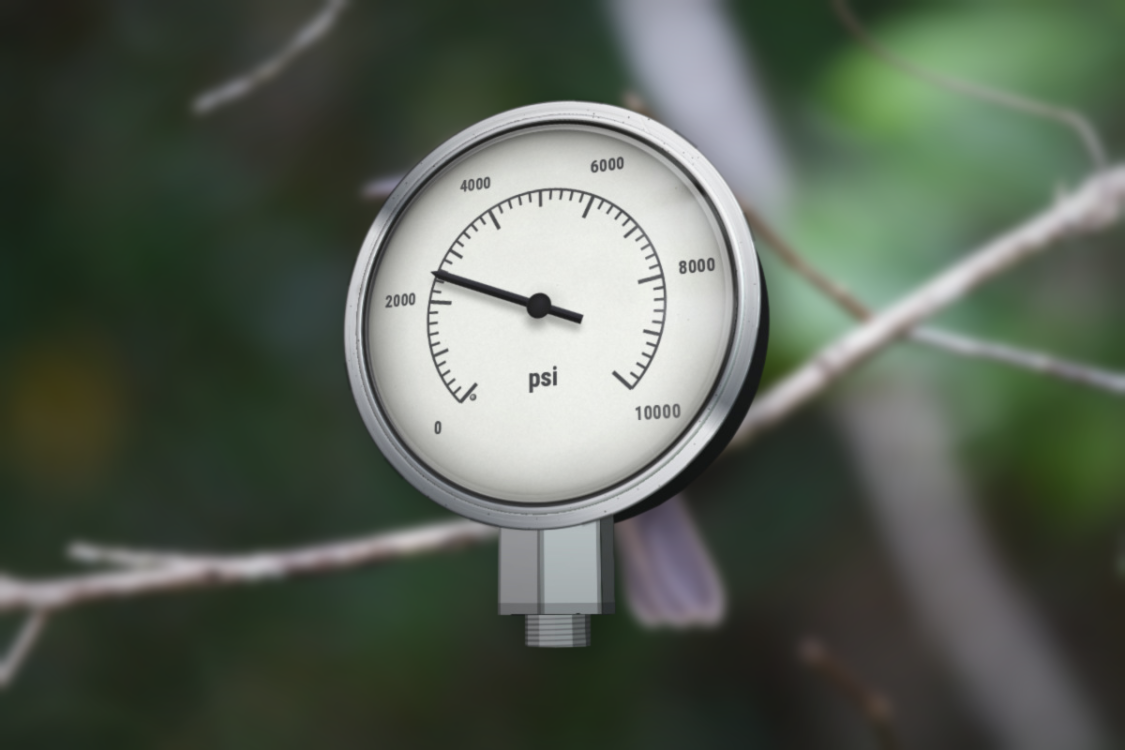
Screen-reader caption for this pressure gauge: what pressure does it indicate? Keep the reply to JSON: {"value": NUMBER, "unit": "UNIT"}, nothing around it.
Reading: {"value": 2500, "unit": "psi"}
